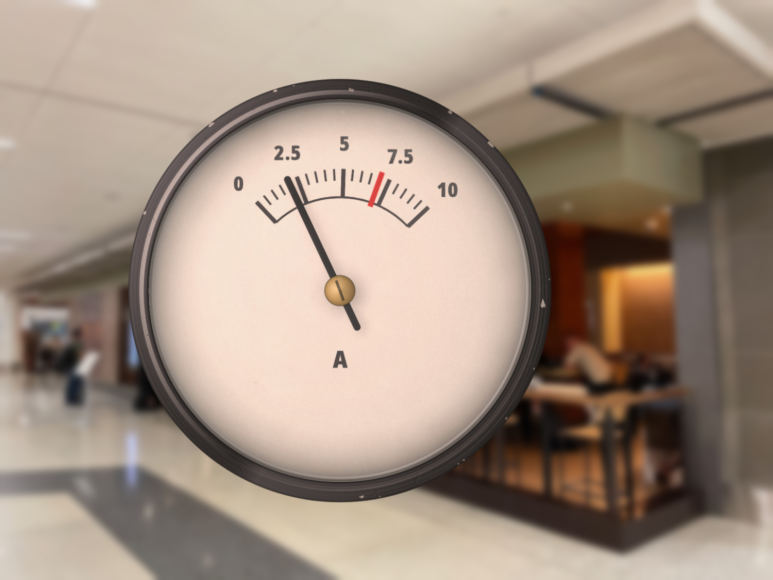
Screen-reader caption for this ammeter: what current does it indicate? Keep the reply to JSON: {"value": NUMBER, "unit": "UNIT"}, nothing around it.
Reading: {"value": 2, "unit": "A"}
